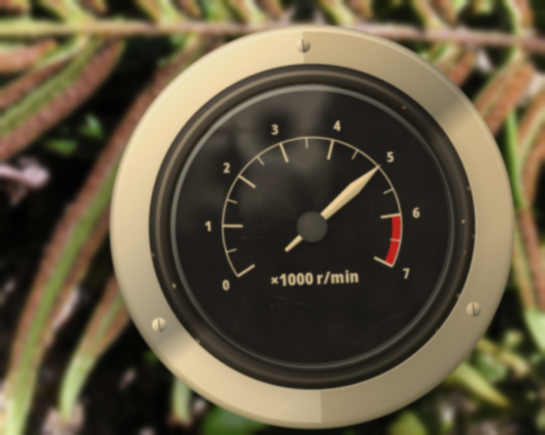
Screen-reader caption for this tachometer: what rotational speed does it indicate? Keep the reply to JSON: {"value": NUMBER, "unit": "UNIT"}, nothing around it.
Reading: {"value": 5000, "unit": "rpm"}
